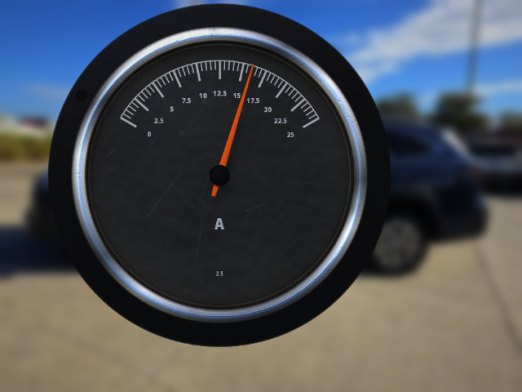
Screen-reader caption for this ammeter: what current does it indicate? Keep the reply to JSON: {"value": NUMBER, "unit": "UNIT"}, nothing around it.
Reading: {"value": 16, "unit": "A"}
